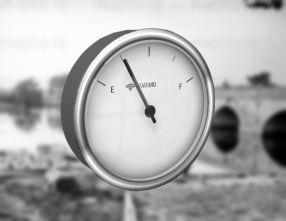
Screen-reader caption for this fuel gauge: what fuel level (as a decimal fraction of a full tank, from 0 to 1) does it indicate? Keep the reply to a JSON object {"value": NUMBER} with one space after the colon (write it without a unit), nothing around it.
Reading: {"value": 0.25}
